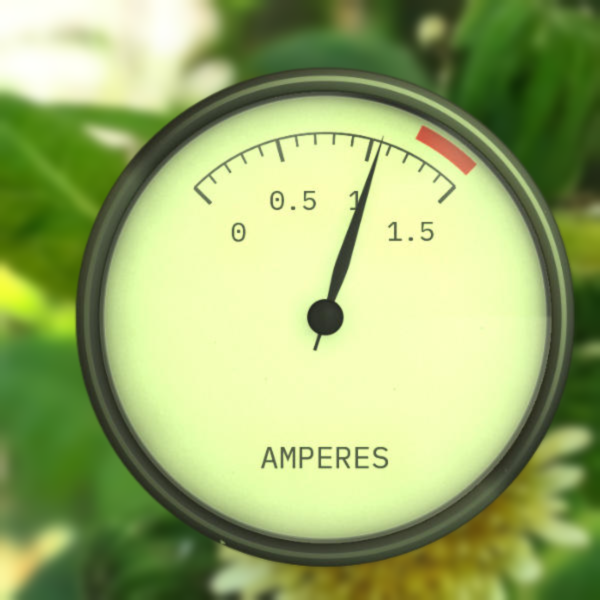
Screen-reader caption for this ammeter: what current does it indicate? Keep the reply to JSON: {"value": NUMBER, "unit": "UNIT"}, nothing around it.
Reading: {"value": 1.05, "unit": "A"}
